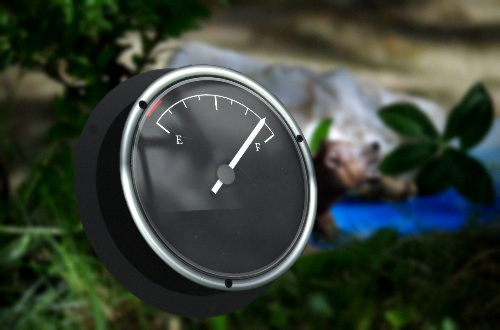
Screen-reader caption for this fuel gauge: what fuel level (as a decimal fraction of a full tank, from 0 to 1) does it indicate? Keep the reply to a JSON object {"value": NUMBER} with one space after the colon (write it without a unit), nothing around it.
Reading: {"value": 0.875}
